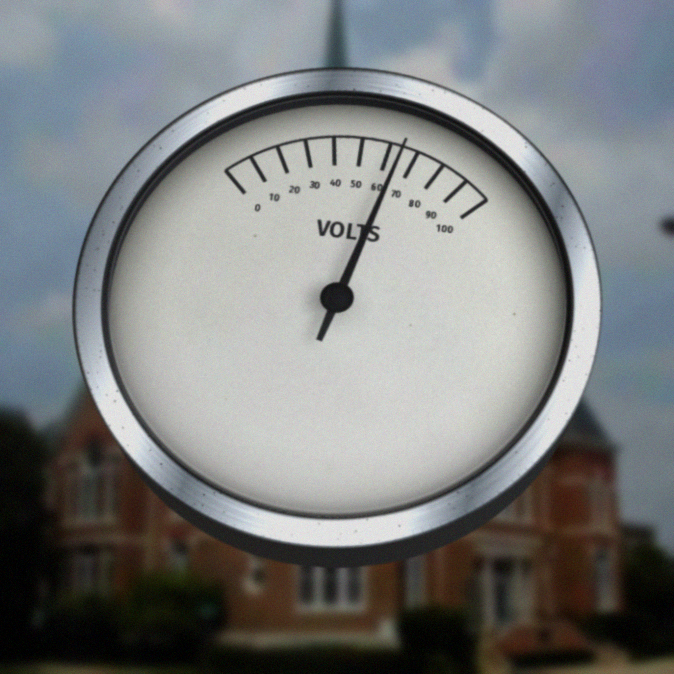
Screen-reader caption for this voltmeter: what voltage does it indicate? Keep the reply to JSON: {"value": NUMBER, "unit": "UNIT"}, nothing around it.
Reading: {"value": 65, "unit": "V"}
